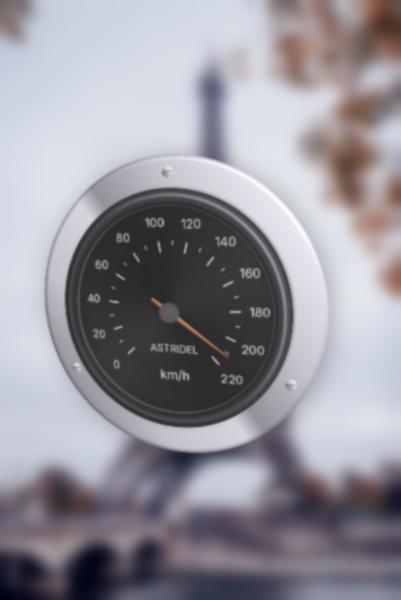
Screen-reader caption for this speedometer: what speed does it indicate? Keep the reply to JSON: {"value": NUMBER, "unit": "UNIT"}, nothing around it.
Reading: {"value": 210, "unit": "km/h"}
